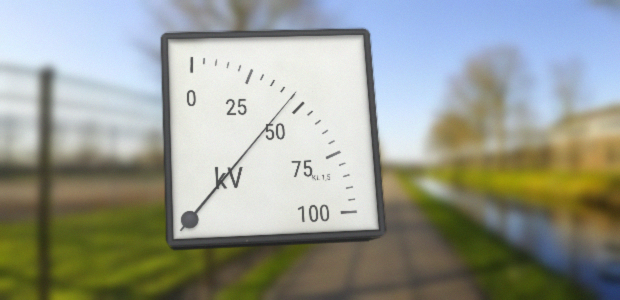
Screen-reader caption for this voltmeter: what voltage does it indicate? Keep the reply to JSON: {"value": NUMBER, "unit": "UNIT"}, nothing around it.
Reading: {"value": 45, "unit": "kV"}
